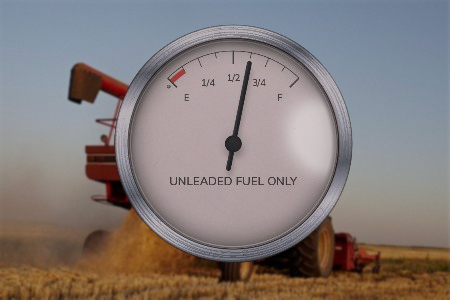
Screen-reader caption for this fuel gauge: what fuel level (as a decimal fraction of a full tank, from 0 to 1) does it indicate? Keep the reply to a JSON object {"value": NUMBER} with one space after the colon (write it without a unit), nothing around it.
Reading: {"value": 0.625}
